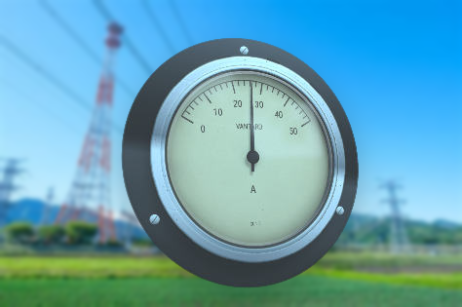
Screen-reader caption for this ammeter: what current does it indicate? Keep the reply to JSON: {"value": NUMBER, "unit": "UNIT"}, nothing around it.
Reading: {"value": 26, "unit": "A"}
